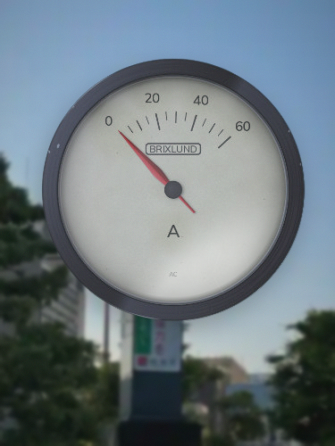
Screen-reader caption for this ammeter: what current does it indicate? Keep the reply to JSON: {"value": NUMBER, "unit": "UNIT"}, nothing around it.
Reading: {"value": 0, "unit": "A"}
